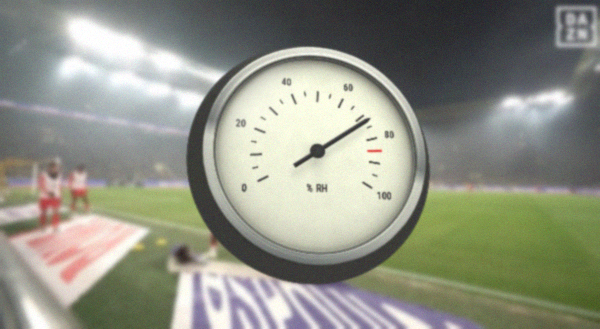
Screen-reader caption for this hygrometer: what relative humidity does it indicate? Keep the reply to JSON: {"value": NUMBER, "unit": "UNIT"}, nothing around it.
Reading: {"value": 72.5, "unit": "%"}
